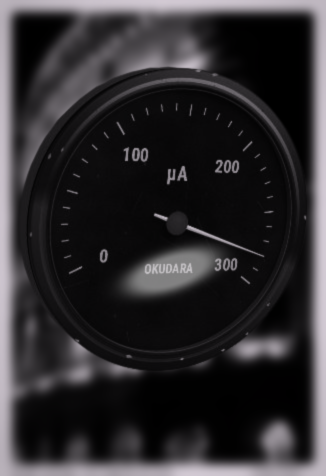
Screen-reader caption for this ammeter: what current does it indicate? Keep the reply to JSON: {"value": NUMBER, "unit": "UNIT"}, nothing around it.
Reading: {"value": 280, "unit": "µA"}
